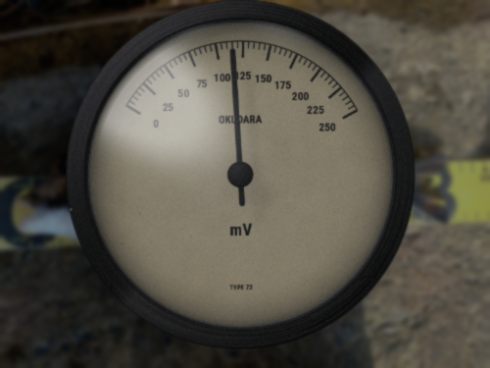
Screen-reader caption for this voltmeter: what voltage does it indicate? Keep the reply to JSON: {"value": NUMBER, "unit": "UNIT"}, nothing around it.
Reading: {"value": 115, "unit": "mV"}
